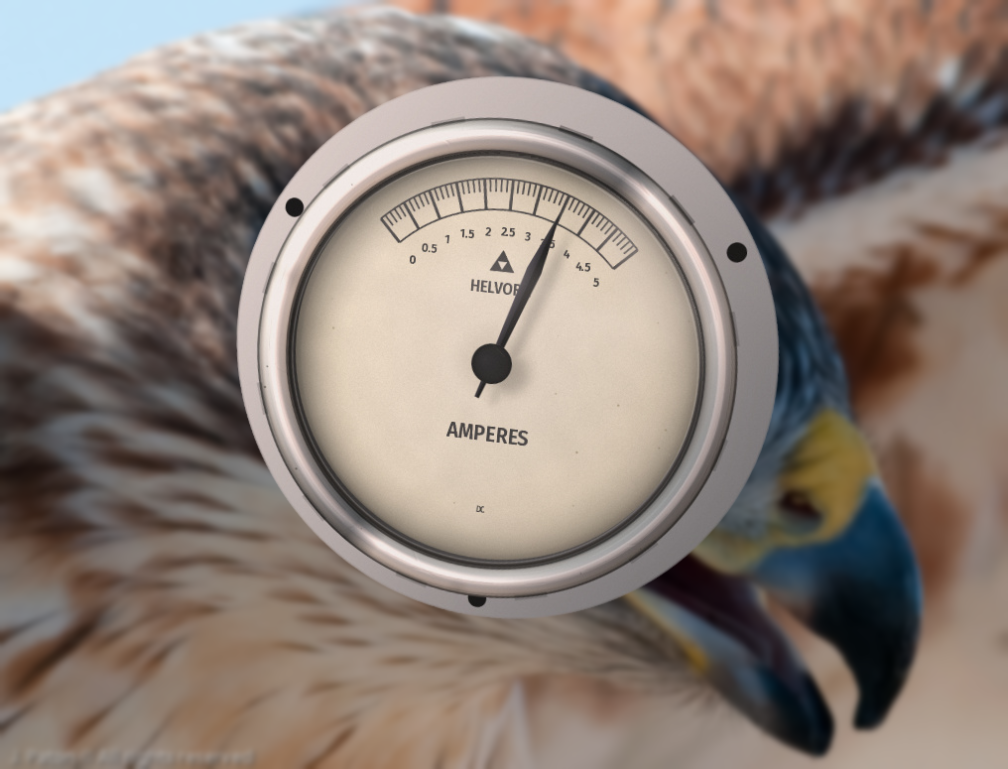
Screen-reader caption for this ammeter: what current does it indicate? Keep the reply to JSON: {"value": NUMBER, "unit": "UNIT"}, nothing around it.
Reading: {"value": 3.5, "unit": "A"}
